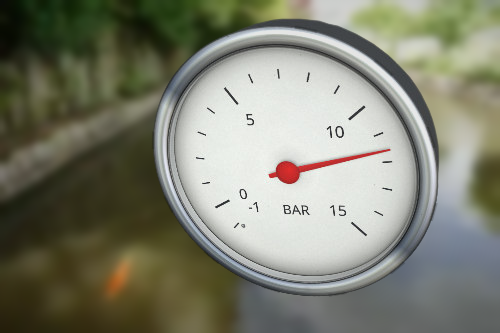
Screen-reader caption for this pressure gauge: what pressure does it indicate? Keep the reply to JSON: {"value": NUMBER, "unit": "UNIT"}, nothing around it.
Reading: {"value": 11.5, "unit": "bar"}
